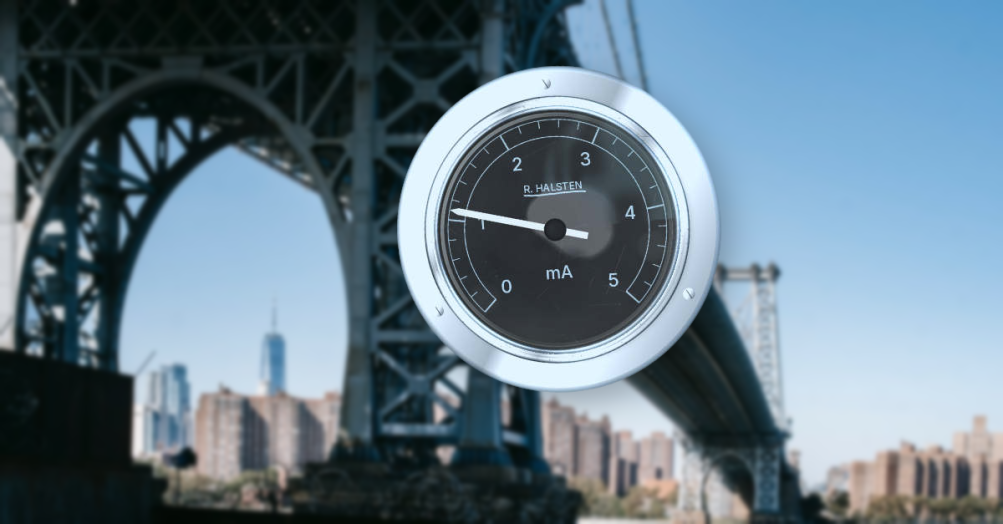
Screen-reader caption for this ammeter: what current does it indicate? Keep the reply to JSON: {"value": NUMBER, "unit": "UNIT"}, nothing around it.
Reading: {"value": 1.1, "unit": "mA"}
